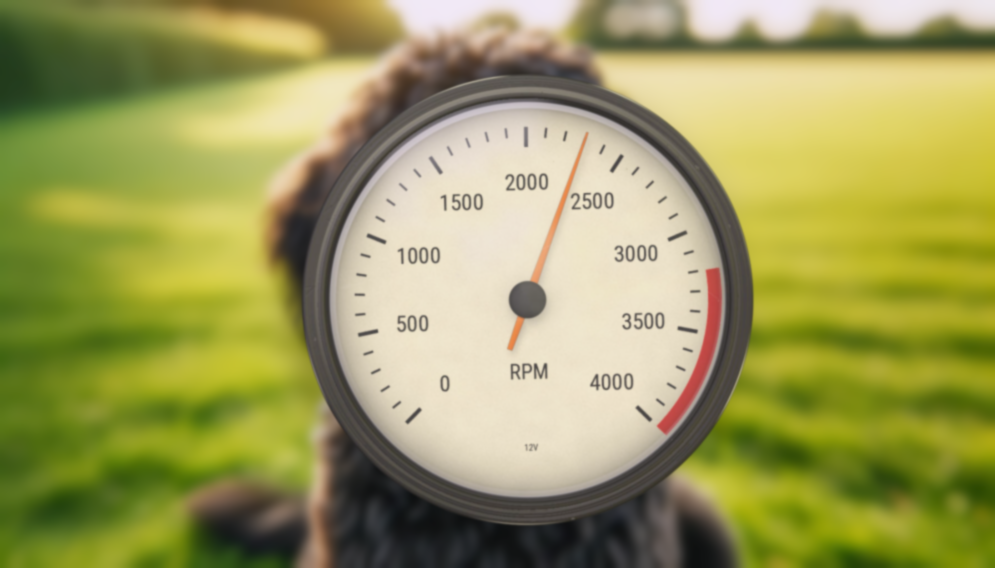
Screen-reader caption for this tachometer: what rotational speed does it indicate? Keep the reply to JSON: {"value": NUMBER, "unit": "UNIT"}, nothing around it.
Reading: {"value": 2300, "unit": "rpm"}
